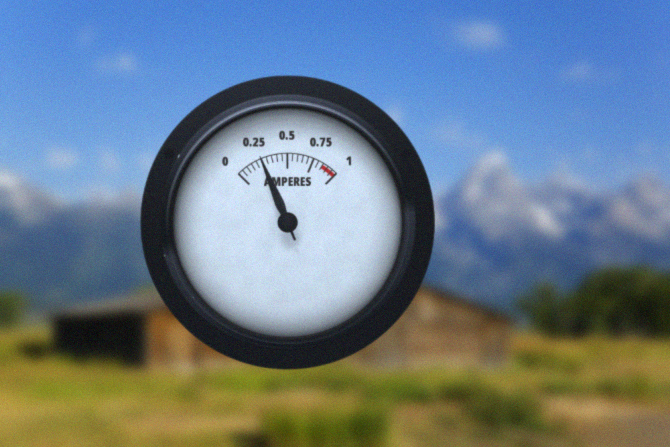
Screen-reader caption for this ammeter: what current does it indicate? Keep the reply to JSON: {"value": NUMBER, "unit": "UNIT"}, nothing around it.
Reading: {"value": 0.25, "unit": "A"}
